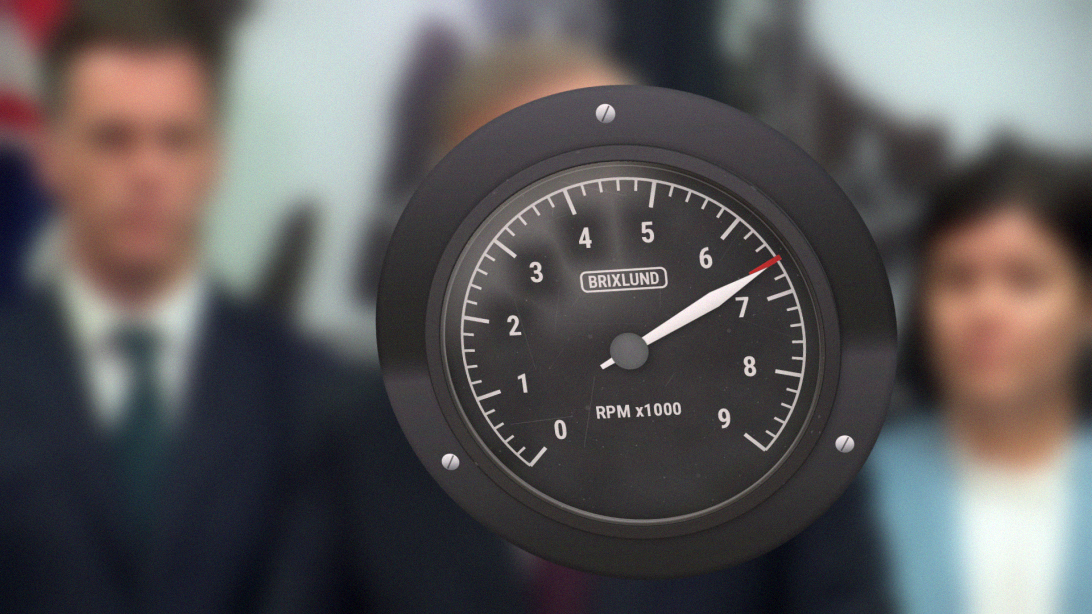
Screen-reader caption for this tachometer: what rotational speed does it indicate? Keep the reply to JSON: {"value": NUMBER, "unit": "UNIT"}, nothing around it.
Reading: {"value": 6600, "unit": "rpm"}
